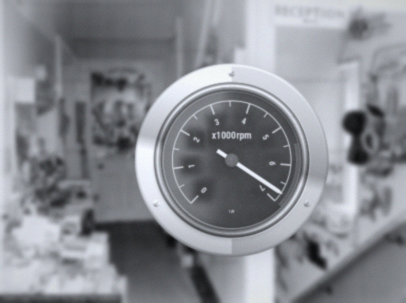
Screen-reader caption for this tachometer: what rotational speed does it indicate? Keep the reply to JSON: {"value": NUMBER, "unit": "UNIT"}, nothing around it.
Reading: {"value": 6750, "unit": "rpm"}
